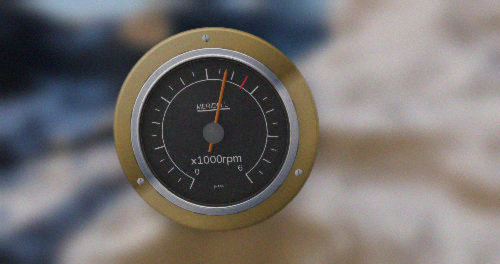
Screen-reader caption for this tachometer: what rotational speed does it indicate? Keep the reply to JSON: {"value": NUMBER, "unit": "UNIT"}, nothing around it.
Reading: {"value": 3375, "unit": "rpm"}
